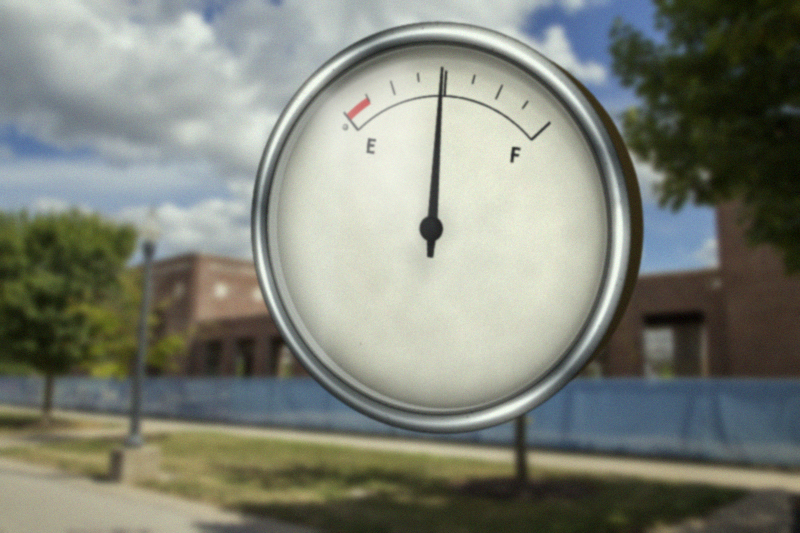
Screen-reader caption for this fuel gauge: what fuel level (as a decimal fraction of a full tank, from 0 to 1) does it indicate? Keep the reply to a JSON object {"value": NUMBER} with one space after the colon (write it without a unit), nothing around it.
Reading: {"value": 0.5}
